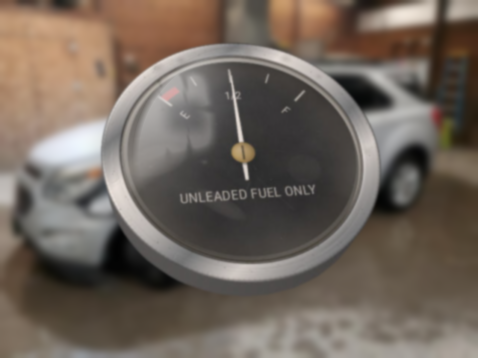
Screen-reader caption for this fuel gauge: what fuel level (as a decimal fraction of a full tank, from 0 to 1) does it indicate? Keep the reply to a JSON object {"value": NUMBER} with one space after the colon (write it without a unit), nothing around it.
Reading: {"value": 0.5}
